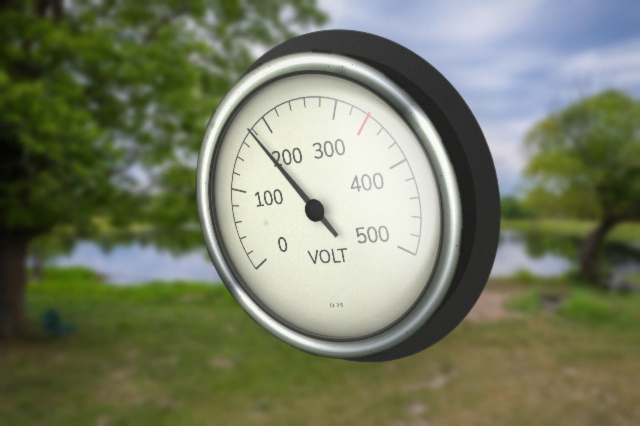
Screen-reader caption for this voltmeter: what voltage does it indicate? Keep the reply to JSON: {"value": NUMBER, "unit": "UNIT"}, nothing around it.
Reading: {"value": 180, "unit": "V"}
